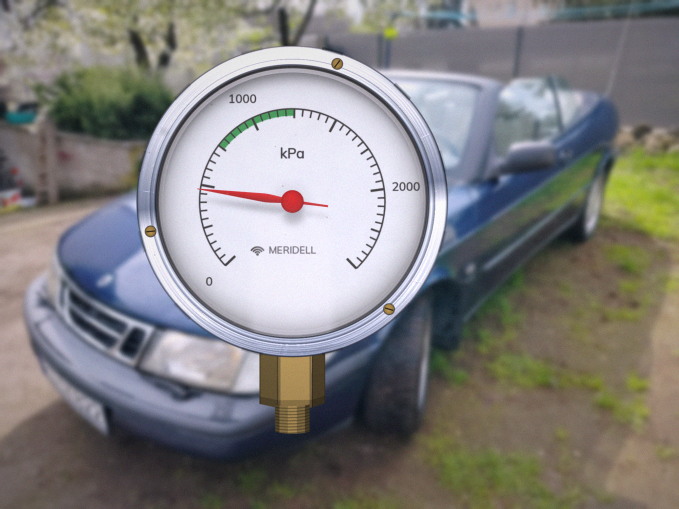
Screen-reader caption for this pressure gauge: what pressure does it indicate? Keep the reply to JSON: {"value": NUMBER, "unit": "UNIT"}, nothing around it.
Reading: {"value": 475, "unit": "kPa"}
